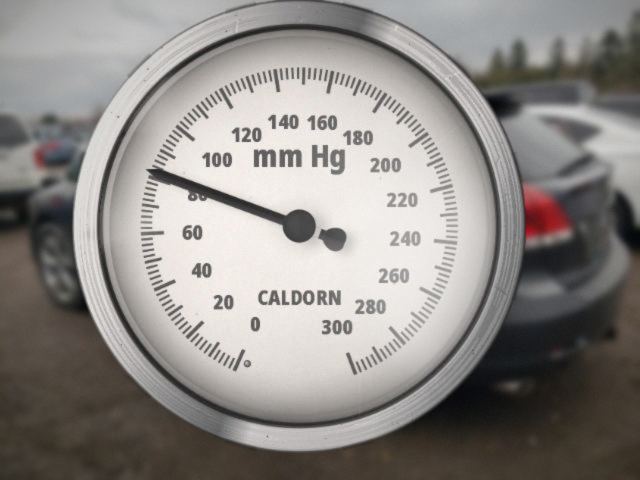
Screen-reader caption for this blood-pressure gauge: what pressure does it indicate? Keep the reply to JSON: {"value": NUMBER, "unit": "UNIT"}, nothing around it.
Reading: {"value": 82, "unit": "mmHg"}
